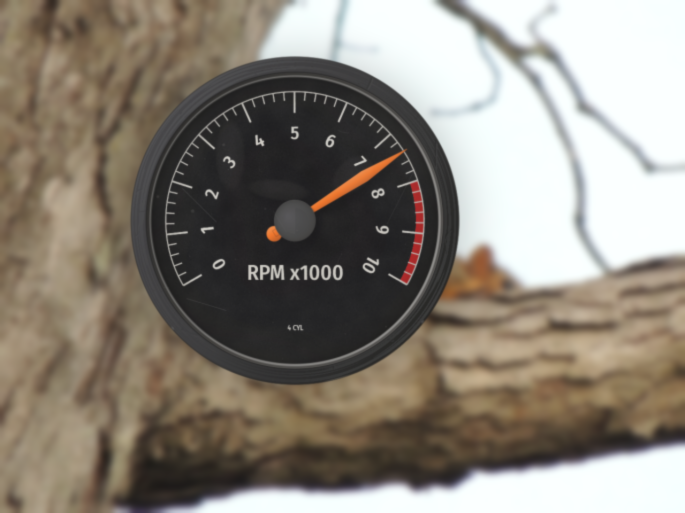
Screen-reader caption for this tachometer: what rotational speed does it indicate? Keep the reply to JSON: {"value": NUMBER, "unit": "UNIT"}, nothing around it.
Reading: {"value": 7400, "unit": "rpm"}
